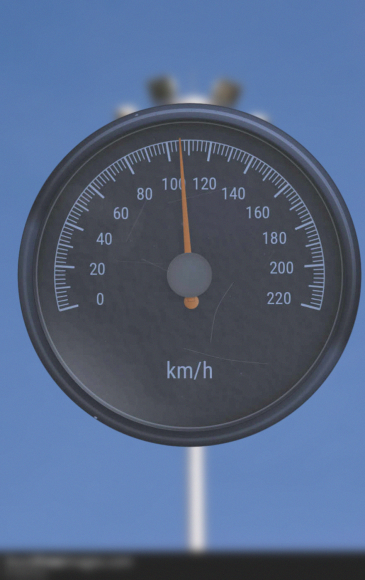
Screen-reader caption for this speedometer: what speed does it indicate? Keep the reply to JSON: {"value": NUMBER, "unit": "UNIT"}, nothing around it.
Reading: {"value": 106, "unit": "km/h"}
